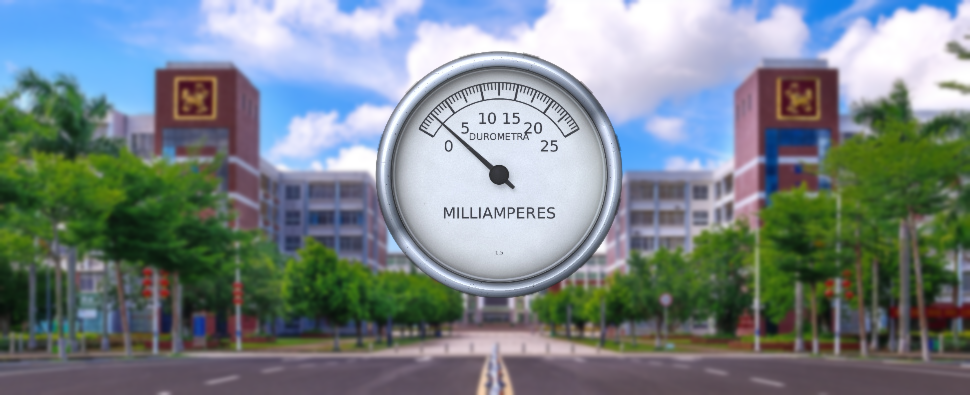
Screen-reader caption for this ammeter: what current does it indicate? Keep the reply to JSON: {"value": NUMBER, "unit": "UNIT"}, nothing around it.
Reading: {"value": 2.5, "unit": "mA"}
